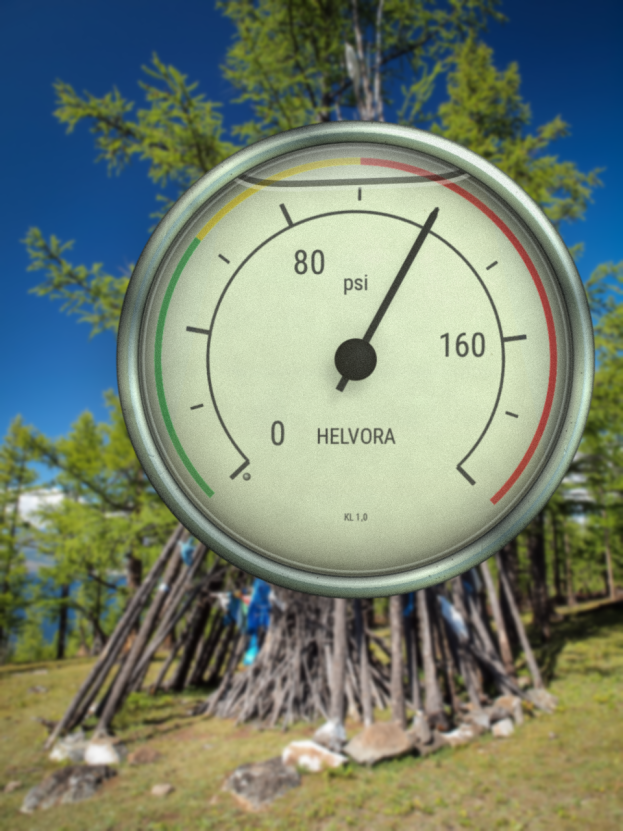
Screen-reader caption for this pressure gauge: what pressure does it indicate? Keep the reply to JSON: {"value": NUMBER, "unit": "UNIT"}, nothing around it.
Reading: {"value": 120, "unit": "psi"}
